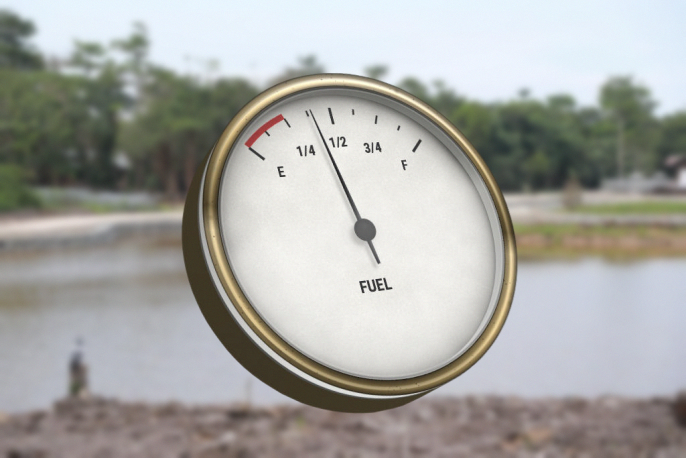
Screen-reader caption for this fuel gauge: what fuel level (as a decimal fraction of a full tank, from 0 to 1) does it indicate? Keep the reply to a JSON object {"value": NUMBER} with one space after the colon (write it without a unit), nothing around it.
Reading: {"value": 0.375}
